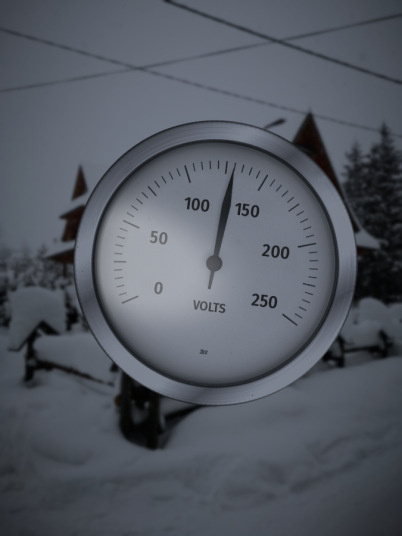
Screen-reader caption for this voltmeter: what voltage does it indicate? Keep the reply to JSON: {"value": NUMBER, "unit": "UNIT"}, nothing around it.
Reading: {"value": 130, "unit": "V"}
